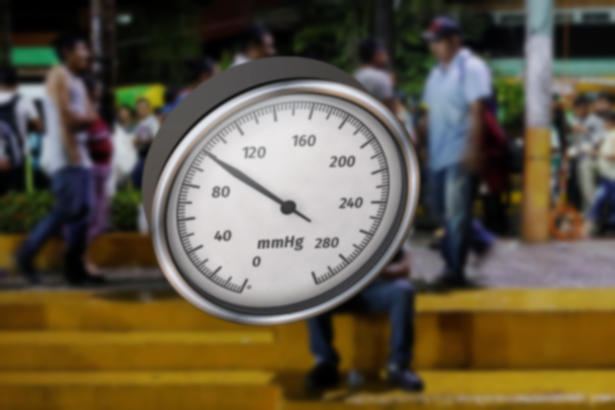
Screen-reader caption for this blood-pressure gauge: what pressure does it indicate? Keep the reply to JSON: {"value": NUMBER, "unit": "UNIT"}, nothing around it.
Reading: {"value": 100, "unit": "mmHg"}
